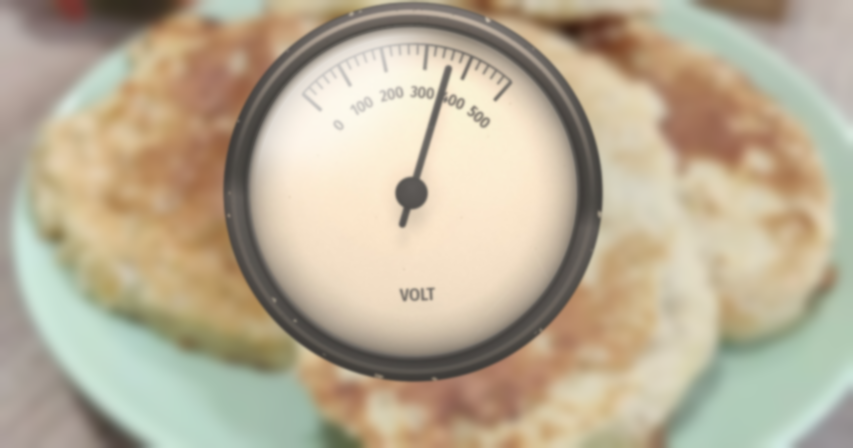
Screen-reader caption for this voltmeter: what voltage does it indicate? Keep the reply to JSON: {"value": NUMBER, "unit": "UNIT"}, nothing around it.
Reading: {"value": 360, "unit": "V"}
